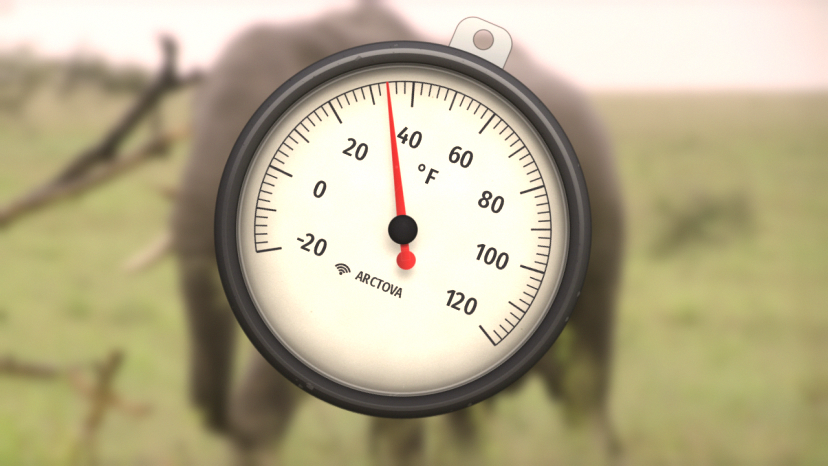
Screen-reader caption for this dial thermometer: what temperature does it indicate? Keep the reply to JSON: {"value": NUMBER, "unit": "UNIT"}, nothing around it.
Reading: {"value": 34, "unit": "°F"}
